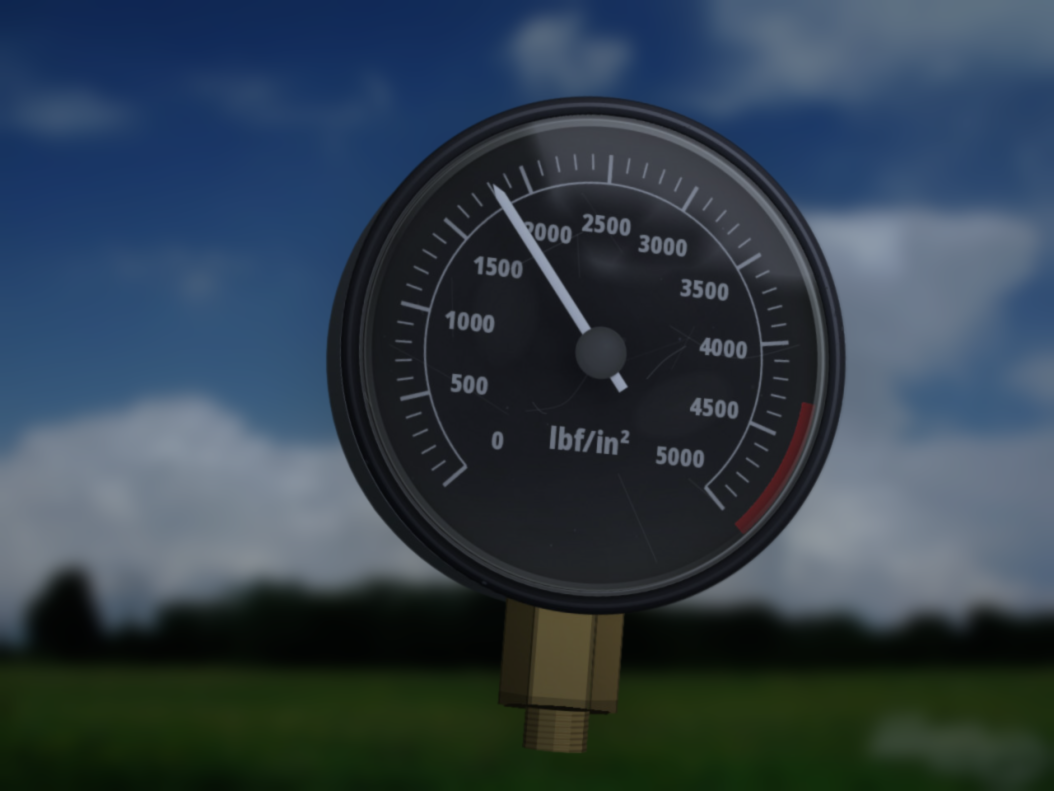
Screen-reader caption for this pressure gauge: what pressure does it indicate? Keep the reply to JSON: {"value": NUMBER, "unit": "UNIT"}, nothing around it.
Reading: {"value": 1800, "unit": "psi"}
